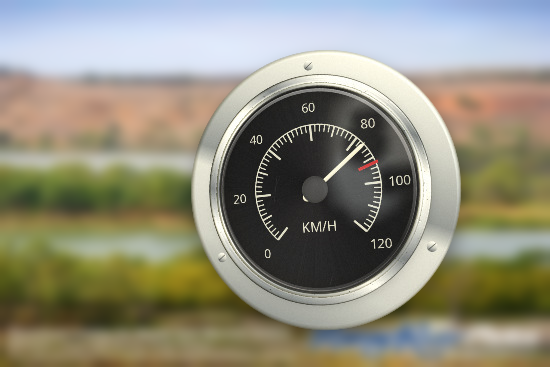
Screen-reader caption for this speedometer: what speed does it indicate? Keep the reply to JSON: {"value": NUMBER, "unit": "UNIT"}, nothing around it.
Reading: {"value": 84, "unit": "km/h"}
